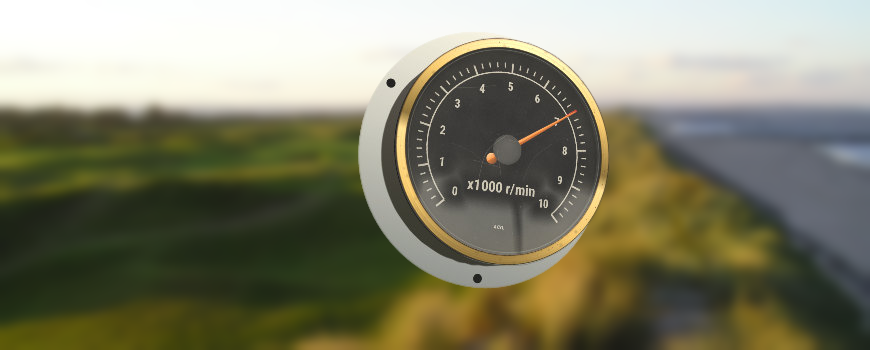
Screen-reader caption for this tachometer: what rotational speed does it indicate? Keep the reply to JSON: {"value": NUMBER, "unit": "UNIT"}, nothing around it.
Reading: {"value": 7000, "unit": "rpm"}
